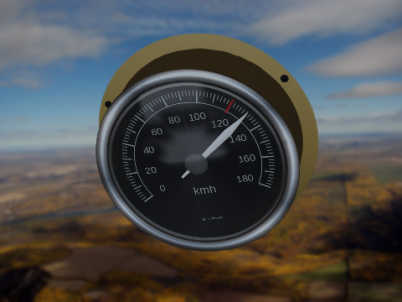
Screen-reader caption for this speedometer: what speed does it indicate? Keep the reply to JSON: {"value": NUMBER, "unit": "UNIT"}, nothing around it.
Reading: {"value": 130, "unit": "km/h"}
